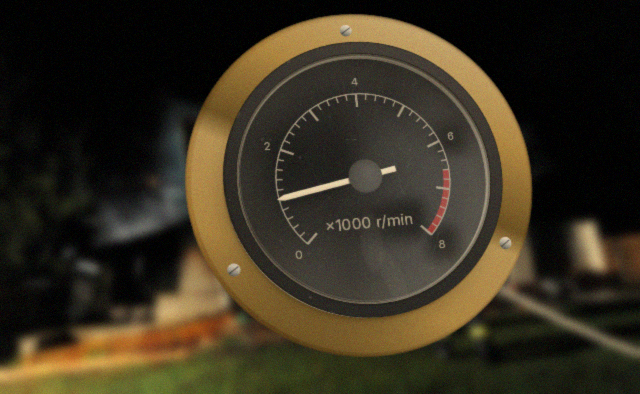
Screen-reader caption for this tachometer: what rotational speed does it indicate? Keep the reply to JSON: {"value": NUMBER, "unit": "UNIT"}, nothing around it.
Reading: {"value": 1000, "unit": "rpm"}
